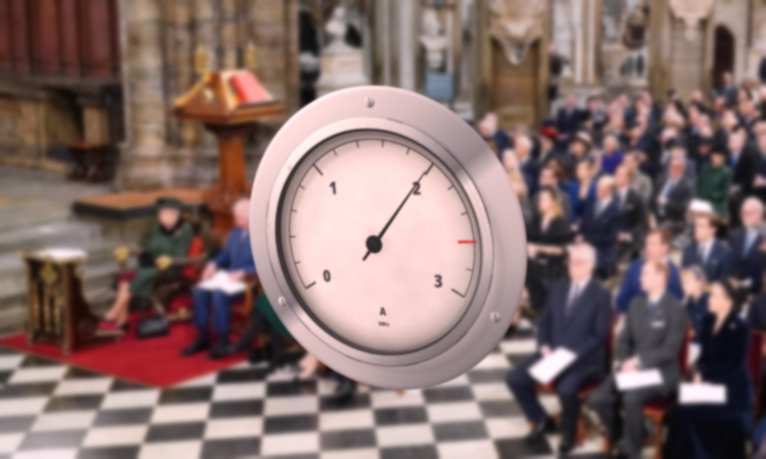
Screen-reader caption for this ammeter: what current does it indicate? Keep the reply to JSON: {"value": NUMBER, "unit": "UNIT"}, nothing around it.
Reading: {"value": 2, "unit": "A"}
